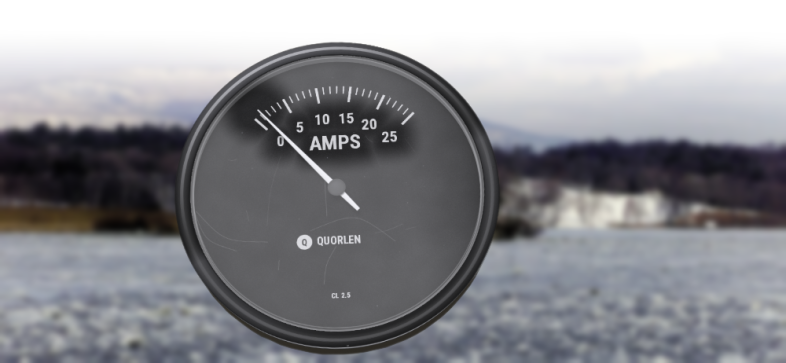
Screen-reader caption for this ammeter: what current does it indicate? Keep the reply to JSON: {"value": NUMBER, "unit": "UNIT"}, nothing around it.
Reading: {"value": 1, "unit": "A"}
